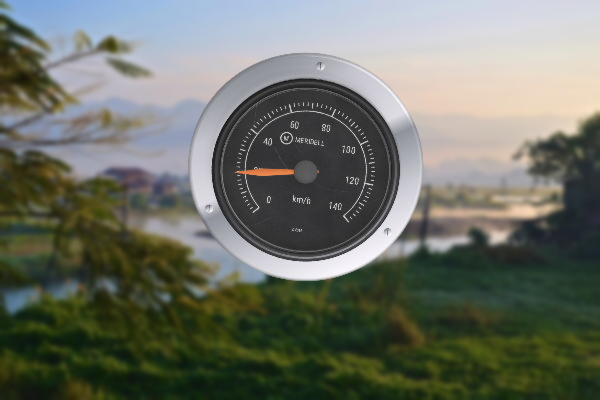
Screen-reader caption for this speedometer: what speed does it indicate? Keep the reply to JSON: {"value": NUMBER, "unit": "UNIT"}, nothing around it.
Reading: {"value": 20, "unit": "km/h"}
